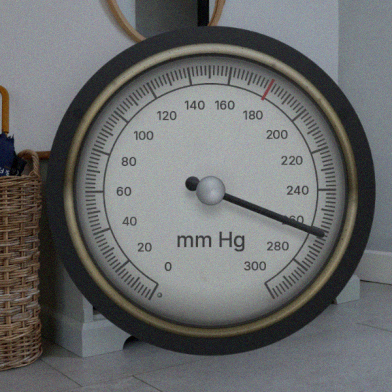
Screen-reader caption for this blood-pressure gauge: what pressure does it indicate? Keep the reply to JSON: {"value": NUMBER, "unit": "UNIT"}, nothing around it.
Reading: {"value": 262, "unit": "mmHg"}
